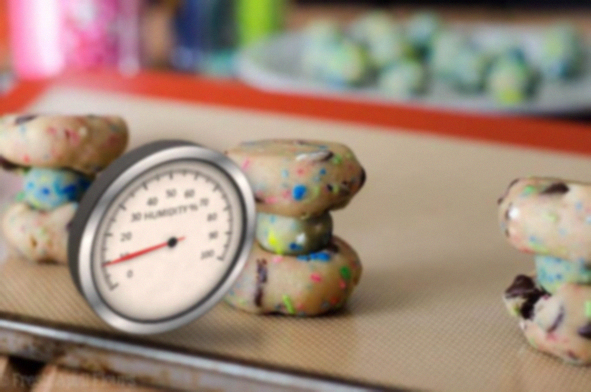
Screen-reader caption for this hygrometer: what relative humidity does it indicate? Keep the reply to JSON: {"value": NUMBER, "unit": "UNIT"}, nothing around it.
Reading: {"value": 10, "unit": "%"}
